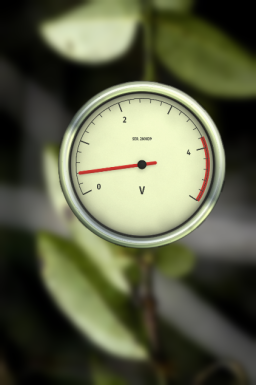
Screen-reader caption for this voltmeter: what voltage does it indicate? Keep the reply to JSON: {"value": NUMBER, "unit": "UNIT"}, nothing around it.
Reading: {"value": 0.4, "unit": "V"}
